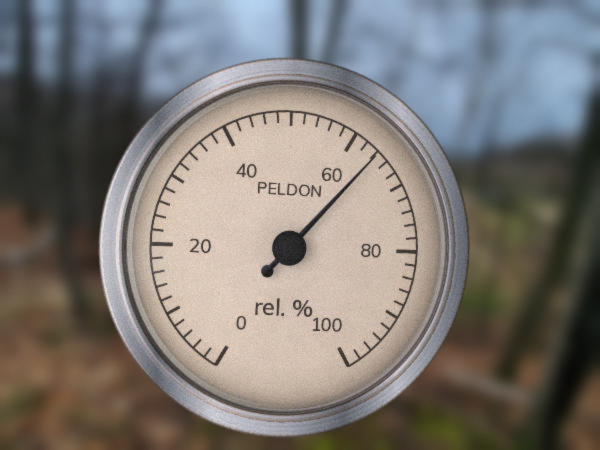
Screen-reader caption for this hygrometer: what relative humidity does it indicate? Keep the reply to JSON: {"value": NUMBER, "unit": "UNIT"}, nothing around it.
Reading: {"value": 64, "unit": "%"}
